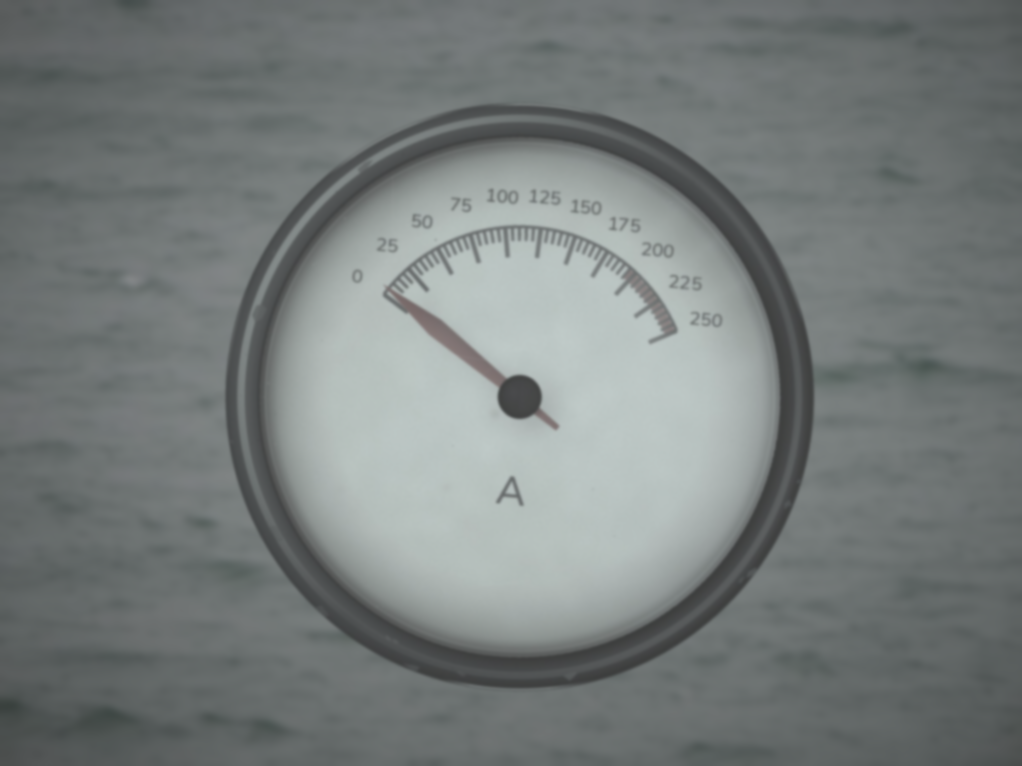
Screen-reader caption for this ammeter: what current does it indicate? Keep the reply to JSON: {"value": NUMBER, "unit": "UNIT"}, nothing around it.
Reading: {"value": 5, "unit": "A"}
